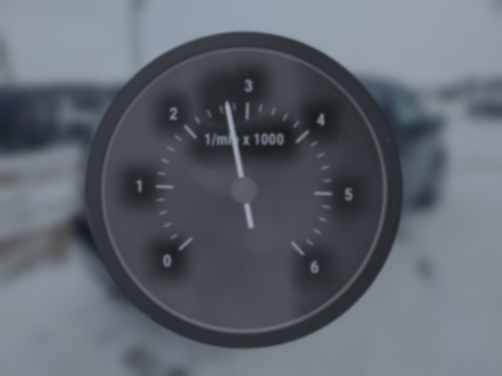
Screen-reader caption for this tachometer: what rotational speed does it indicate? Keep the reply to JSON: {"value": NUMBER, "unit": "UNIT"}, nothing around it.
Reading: {"value": 2700, "unit": "rpm"}
